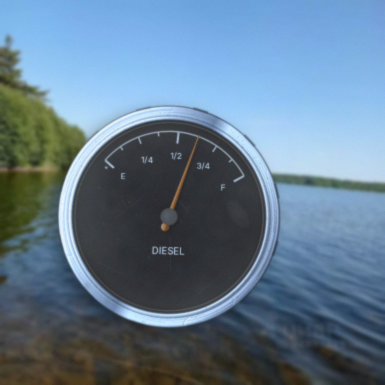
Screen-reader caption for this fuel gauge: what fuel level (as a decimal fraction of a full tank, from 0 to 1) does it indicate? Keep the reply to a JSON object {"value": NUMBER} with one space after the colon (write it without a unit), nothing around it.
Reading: {"value": 0.625}
